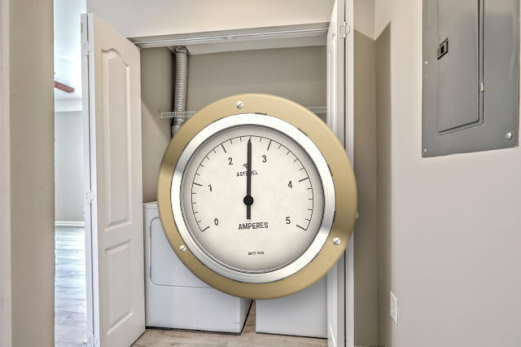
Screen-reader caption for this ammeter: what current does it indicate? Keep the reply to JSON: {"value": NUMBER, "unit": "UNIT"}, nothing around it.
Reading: {"value": 2.6, "unit": "A"}
